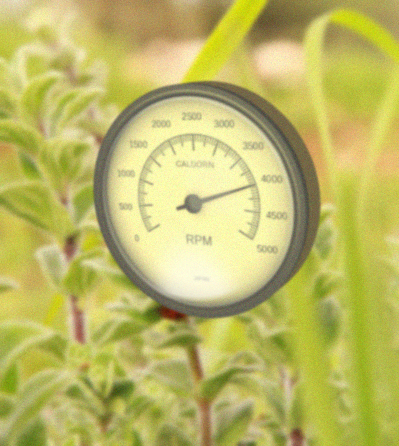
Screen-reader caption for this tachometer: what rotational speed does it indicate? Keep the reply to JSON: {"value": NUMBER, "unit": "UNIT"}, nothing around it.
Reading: {"value": 4000, "unit": "rpm"}
